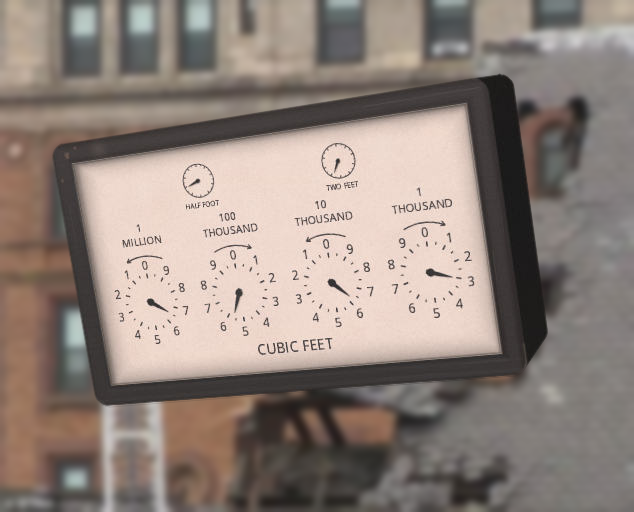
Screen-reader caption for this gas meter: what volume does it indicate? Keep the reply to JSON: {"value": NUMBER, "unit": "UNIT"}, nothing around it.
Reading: {"value": 656300, "unit": "ft³"}
